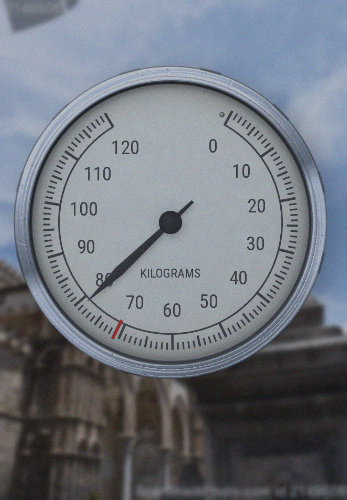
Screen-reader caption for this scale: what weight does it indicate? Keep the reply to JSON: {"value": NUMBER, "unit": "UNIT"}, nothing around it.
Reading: {"value": 79, "unit": "kg"}
